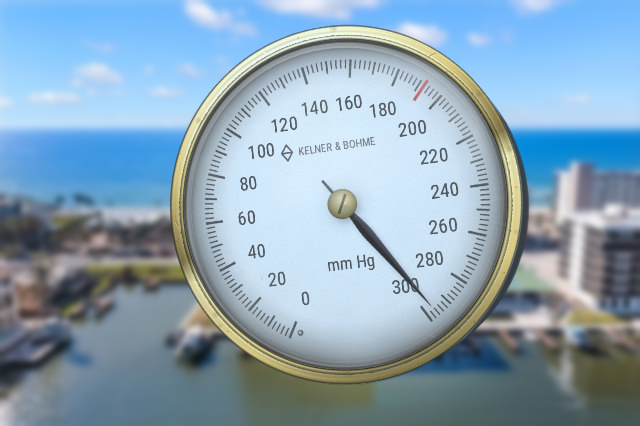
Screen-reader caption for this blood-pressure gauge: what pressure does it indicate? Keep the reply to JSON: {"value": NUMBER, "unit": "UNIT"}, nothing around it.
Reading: {"value": 296, "unit": "mmHg"}
